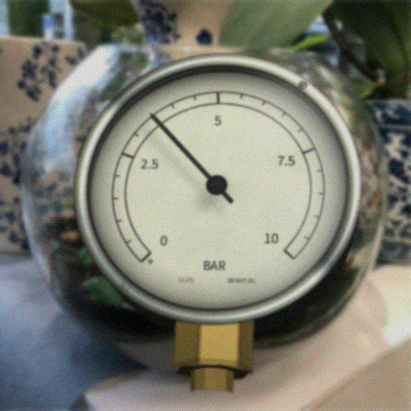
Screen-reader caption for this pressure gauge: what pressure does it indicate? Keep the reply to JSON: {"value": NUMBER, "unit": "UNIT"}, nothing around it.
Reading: {"value": 3.5, "unit": "bar"}
